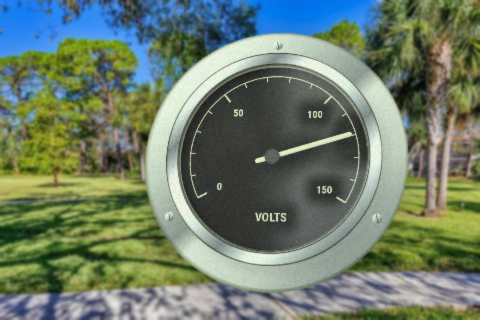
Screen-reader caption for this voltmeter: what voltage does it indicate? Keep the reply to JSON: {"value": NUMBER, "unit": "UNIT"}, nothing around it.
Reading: {"value": 120, "unit": "V"}
